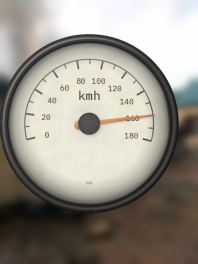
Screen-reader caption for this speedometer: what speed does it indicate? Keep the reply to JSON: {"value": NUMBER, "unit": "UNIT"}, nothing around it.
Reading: {"value": 160, "unit": "km/h"}
